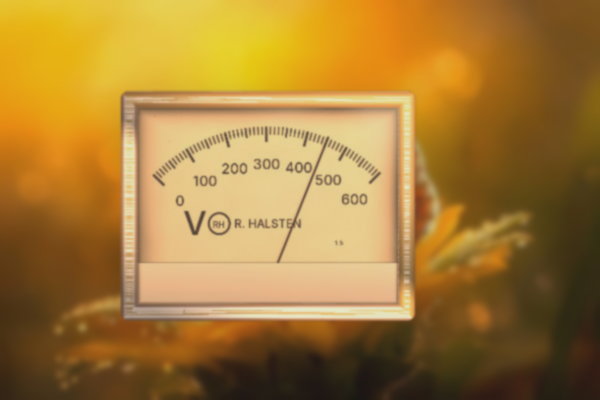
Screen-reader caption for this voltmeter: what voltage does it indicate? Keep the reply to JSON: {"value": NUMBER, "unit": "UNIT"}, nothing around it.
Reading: {"value": 450, "unit": "V"}
